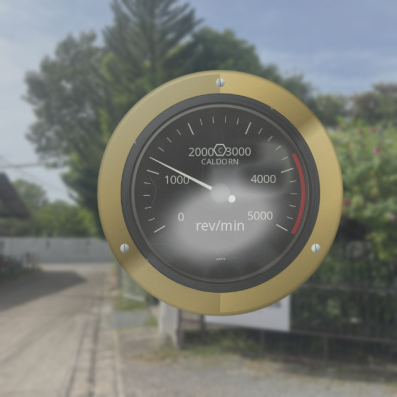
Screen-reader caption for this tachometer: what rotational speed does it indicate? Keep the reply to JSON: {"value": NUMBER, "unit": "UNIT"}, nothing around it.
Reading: {"value": 1200, "unit": "rpm"}
